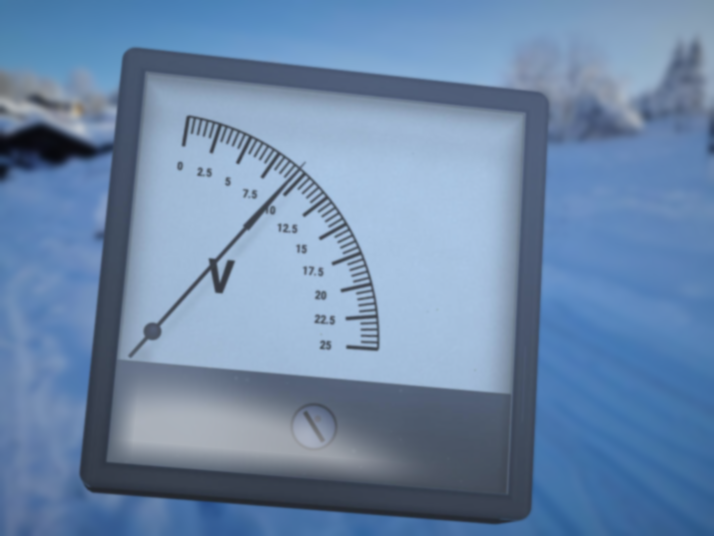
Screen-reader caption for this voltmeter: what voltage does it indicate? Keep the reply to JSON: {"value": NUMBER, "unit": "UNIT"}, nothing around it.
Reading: {"value": 9.5, "unit": "V"}
